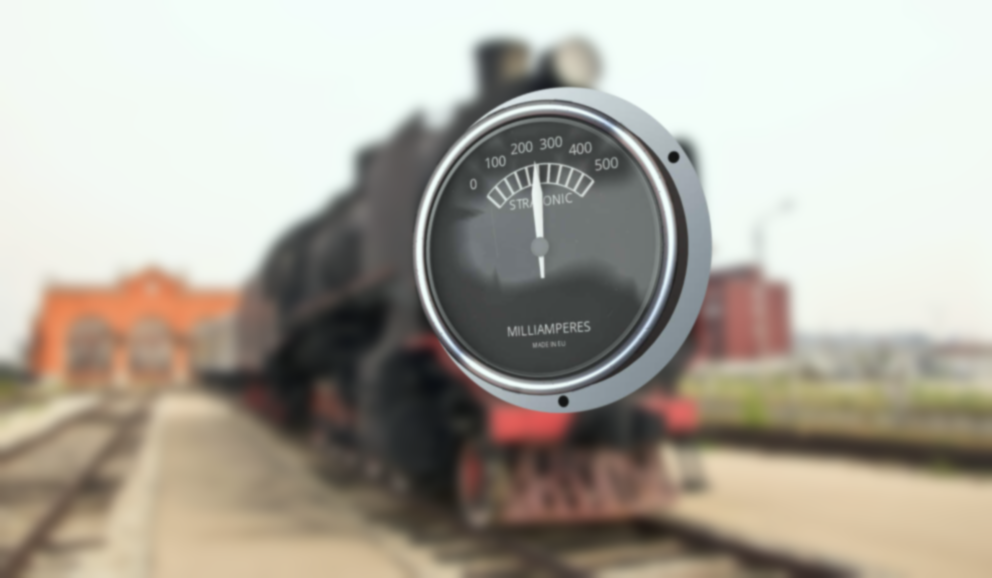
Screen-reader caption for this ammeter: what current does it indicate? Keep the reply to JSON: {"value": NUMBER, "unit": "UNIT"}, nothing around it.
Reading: {"value": 250, "unit": "mA"}
